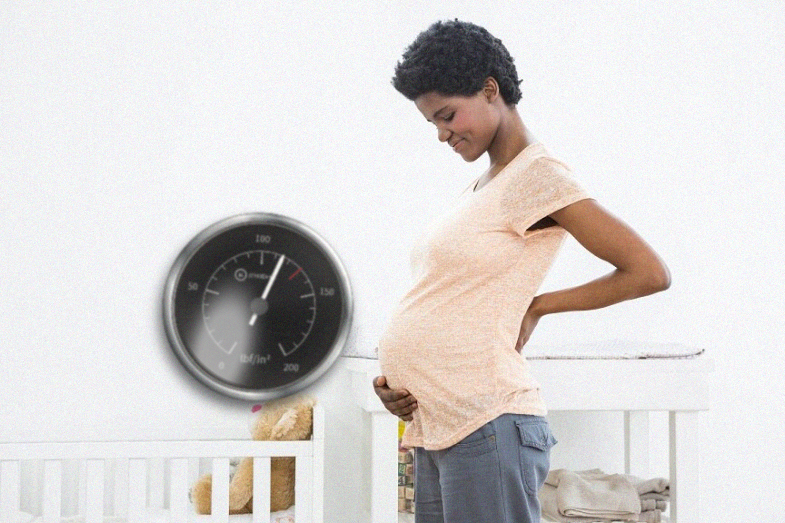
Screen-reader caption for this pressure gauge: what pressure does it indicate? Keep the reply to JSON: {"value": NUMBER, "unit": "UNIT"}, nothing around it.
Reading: {"value": 115, "unit": "psi"}
